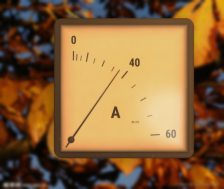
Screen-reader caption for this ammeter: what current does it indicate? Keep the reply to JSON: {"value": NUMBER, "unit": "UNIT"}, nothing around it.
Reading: {"value": 37.5, "unit": "A"}
